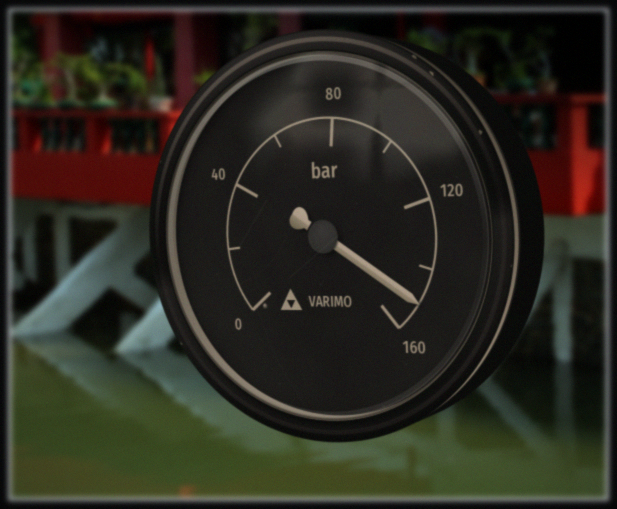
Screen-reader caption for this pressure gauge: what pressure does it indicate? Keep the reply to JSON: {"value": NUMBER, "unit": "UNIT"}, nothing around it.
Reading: {"value": 150, "unit": "bar"}
